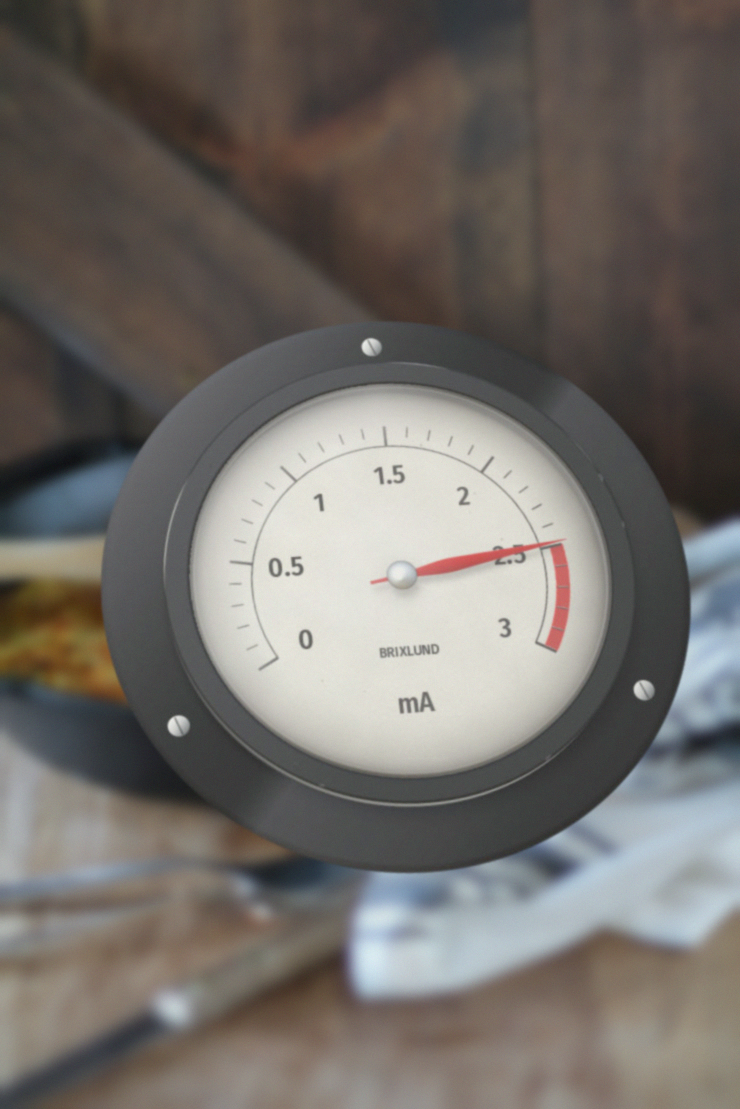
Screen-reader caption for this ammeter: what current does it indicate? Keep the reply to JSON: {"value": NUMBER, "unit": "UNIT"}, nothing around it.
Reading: {"value": 2.5, "unit": "mA"}
